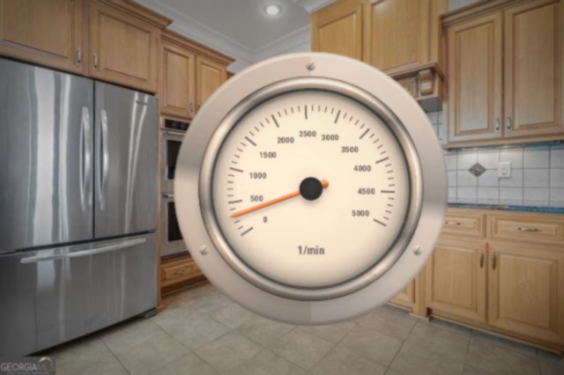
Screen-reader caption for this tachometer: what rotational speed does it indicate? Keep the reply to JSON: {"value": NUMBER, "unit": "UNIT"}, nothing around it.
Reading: {"value": 300, "unit": "rpm"}
